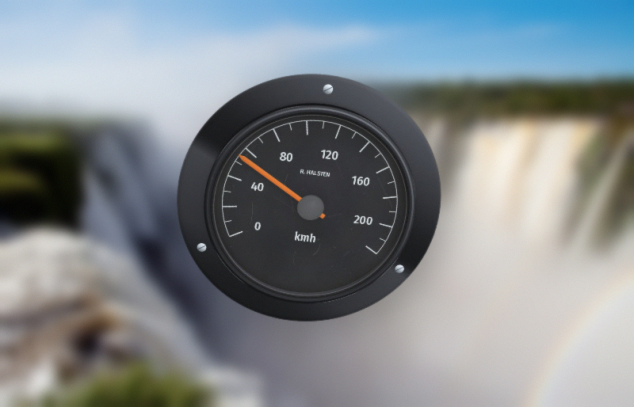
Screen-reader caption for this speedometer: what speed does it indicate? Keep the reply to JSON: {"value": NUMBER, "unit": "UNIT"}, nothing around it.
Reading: {"value": 55, "unit": "km/h"}
